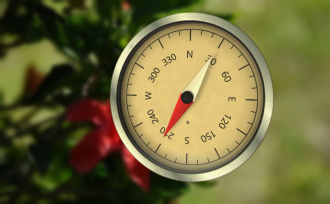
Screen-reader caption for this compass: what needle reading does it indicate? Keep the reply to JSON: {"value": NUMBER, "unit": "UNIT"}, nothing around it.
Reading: {"value": 210, "unit": "°"}
